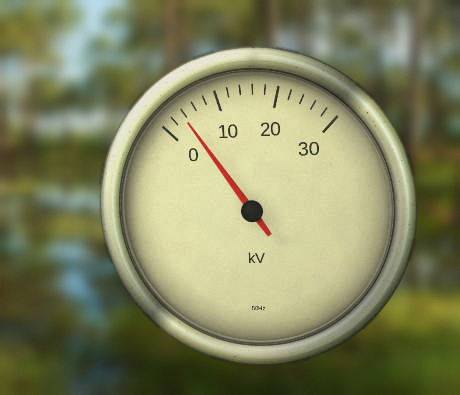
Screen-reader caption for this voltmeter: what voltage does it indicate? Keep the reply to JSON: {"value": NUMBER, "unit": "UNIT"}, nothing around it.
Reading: {"value": 4, "unit": "kV"}
